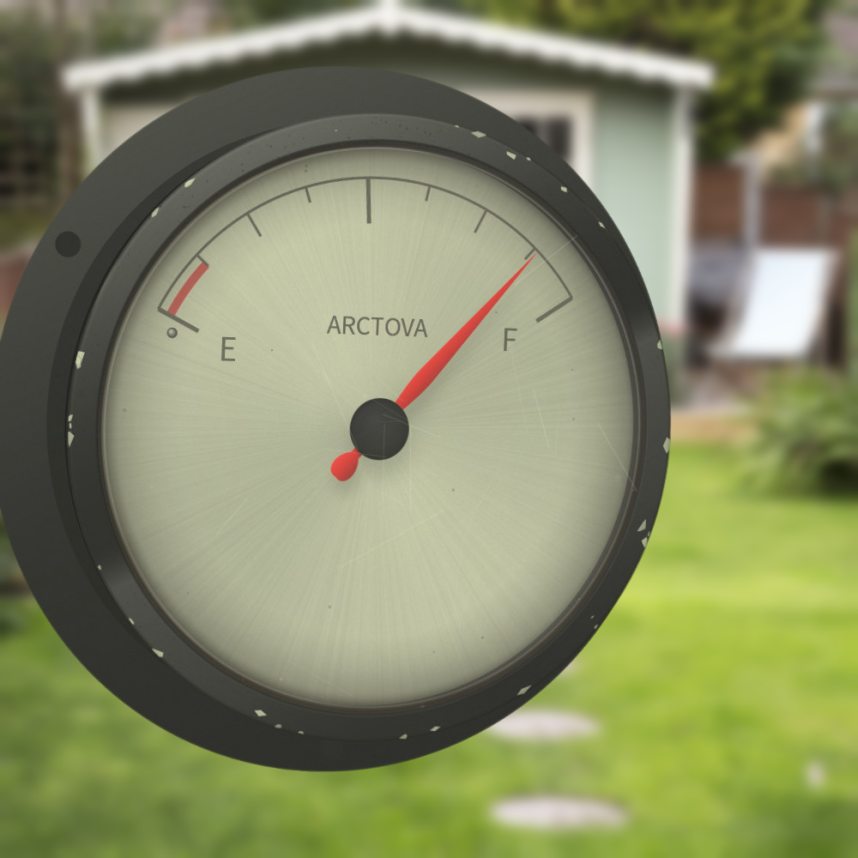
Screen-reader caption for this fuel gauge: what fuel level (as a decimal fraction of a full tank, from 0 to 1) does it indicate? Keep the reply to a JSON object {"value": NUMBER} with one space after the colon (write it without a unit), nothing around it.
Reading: {"value": 0.875}
